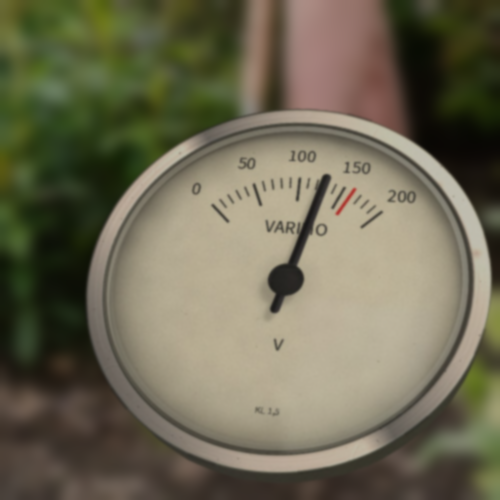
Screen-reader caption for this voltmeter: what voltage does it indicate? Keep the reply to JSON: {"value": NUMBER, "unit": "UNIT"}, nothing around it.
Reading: {"value": 130, "unit": "V"}
